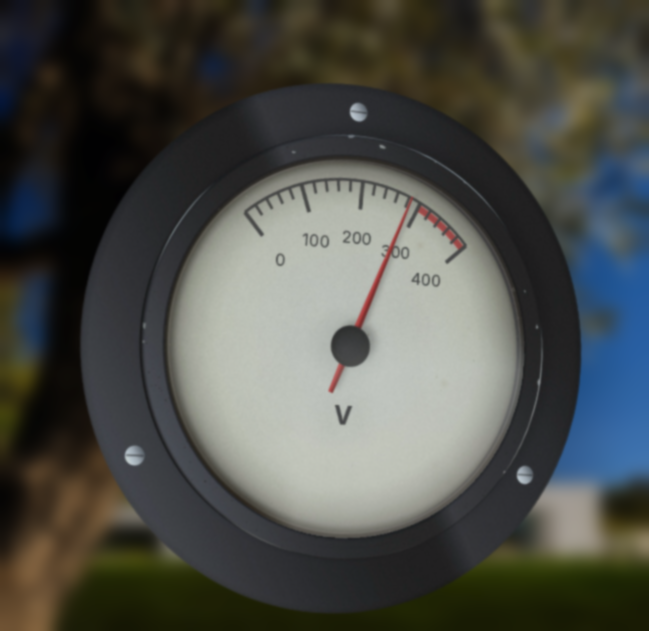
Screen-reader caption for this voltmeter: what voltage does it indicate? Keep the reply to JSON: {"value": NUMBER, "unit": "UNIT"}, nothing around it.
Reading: {"value": 280, "unit": "V"}
